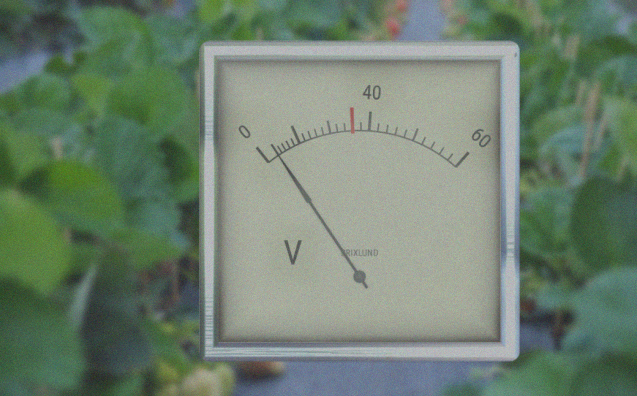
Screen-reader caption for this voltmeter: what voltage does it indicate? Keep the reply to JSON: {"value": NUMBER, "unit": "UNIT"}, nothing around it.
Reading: {"value": 10, "unit": "V"}
